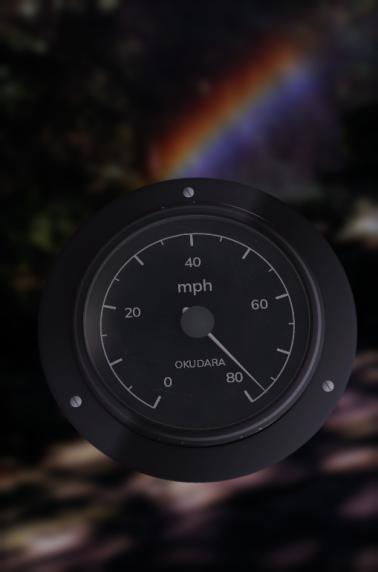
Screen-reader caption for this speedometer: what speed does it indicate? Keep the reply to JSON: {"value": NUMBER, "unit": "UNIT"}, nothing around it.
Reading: {"value": 77.5, "unit": "mph"}
